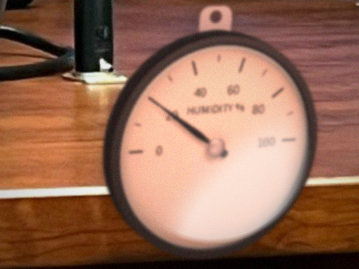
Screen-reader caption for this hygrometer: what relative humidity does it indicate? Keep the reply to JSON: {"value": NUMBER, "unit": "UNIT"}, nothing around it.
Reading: {"value": 20, "unit": "%"}
